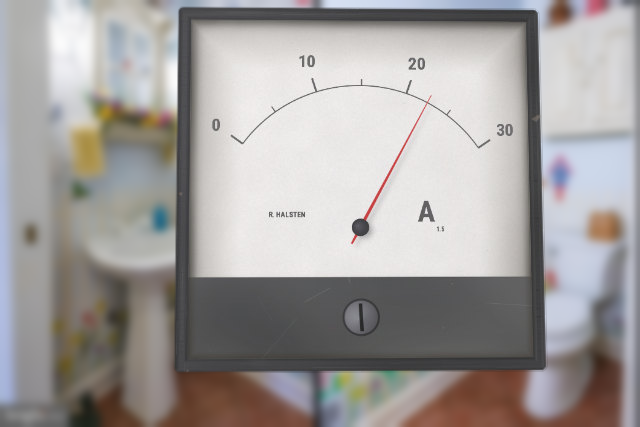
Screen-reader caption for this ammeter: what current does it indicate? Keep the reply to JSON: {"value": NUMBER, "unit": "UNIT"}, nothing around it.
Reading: {"value": 22.5, "unit": "A"}
